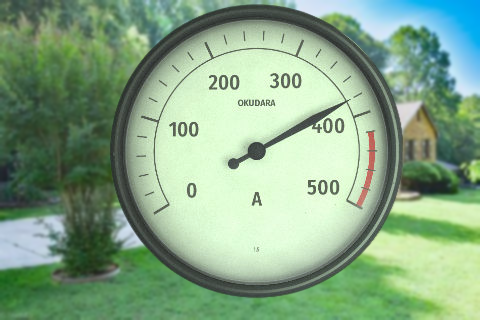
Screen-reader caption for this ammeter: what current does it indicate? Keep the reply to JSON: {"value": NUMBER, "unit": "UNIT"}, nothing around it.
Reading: {"value": 380, "unit": "A"}
